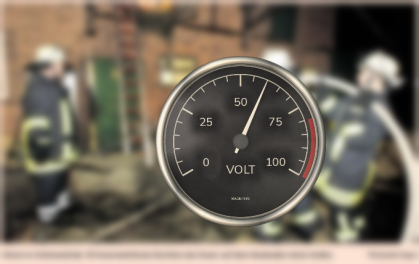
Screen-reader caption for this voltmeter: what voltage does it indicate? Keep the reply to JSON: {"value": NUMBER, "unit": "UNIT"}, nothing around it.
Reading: {"value": 60, "unit": "V"}
